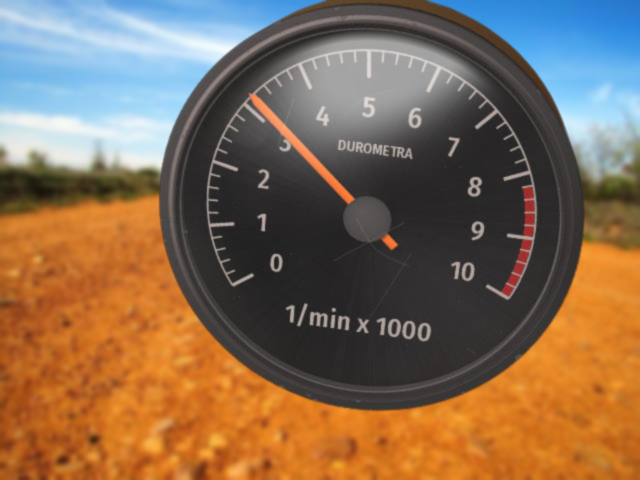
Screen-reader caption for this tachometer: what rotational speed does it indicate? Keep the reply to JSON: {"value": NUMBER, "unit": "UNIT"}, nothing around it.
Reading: {"value": 3200, "unit": "rpm"}
